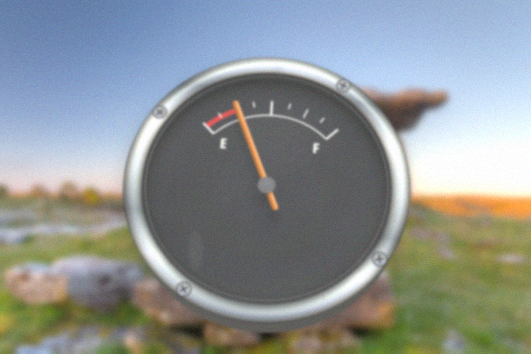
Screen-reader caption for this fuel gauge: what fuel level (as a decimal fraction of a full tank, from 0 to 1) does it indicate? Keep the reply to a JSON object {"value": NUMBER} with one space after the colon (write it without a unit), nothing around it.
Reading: {"value": 0.25}
